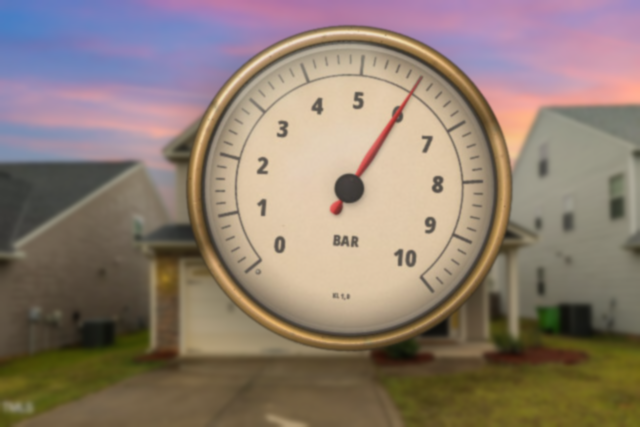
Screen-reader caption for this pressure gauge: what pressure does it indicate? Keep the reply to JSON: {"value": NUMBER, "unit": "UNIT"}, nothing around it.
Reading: {"value": 6, "unit": "bar"}
